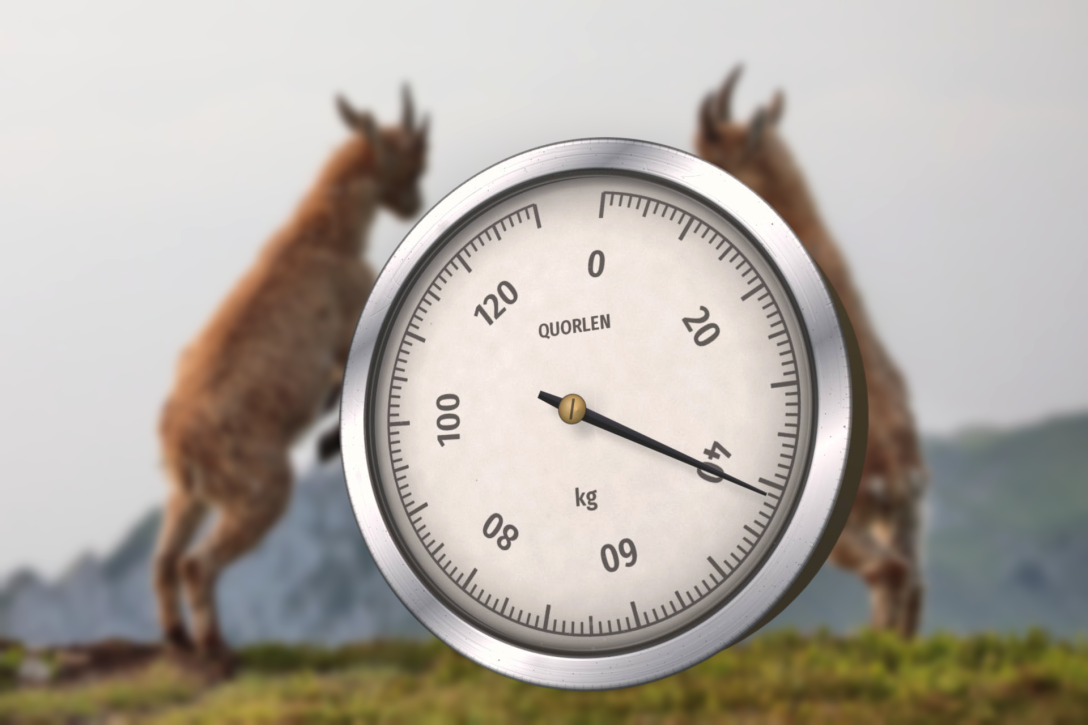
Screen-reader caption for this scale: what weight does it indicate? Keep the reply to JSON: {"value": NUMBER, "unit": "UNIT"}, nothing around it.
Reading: {"value": 41, "unit": "kg"}
